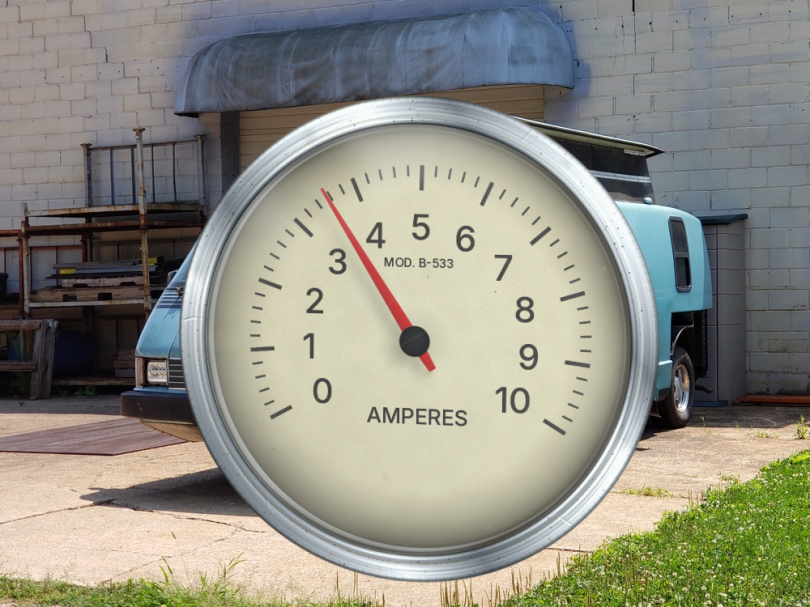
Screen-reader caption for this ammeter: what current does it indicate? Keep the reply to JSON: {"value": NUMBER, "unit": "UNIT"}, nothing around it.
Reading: {"value": 3.6, "unit": "A"}
